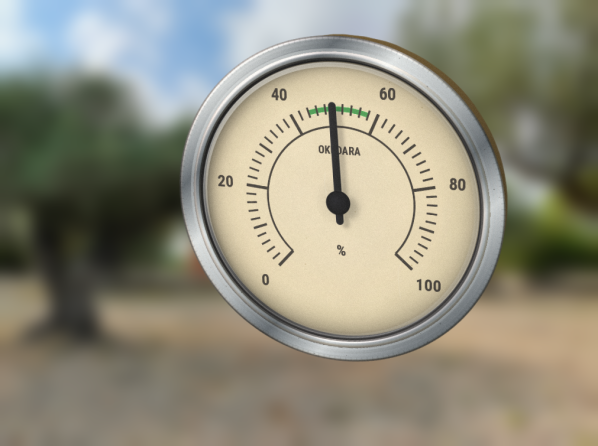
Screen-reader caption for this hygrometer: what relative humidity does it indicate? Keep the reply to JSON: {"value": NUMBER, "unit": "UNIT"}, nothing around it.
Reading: {"value": 50, "unit": "%"}
